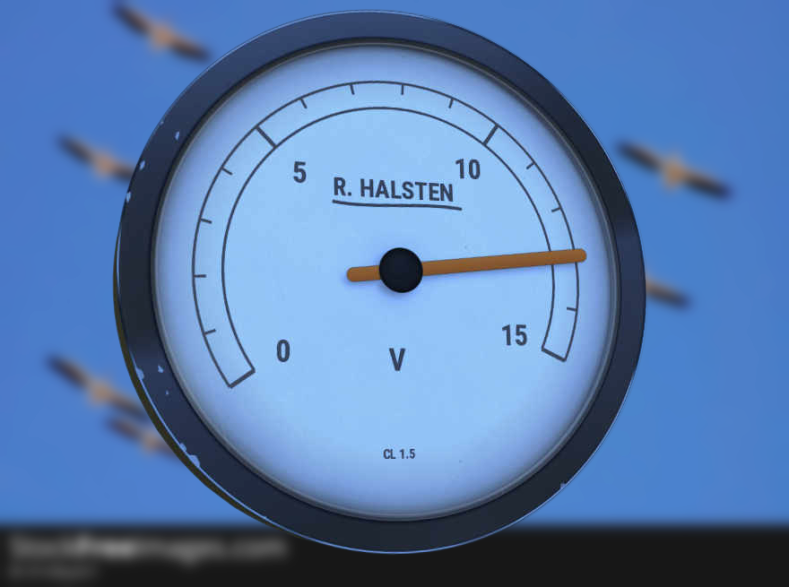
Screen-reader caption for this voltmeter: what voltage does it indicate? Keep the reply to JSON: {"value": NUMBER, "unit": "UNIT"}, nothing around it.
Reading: {"value": 13, "unit": "V"}
